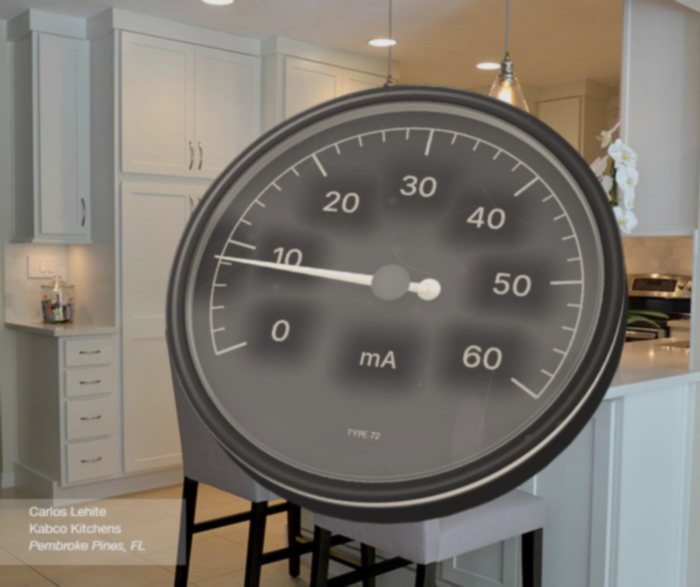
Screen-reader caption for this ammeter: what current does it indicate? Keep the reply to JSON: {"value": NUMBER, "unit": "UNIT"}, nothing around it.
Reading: {"value": 8, "unit": "mA"}
